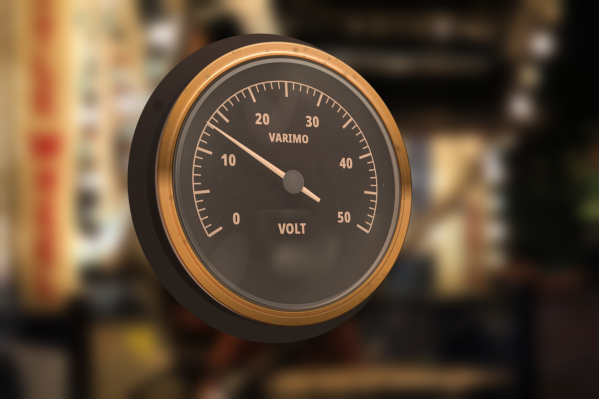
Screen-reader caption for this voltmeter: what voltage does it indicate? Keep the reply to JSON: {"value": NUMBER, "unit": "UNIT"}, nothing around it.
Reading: {"value": 13, "unit": "V"}
